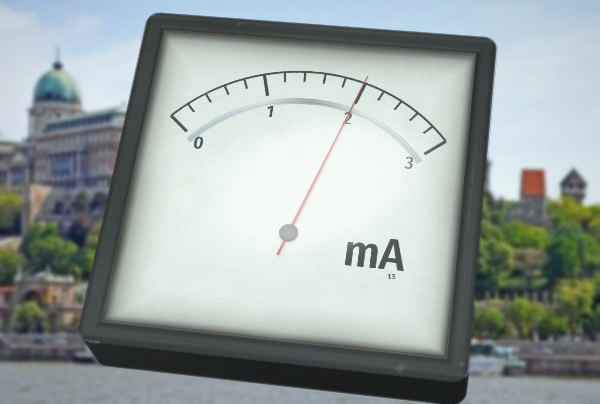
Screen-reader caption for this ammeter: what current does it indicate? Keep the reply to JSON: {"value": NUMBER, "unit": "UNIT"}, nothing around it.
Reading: {"value": 2, "unit": "mA"}
